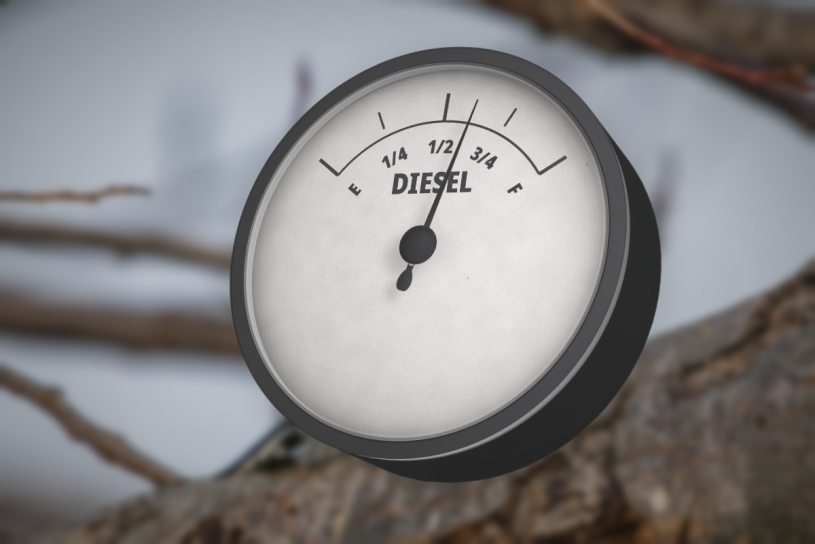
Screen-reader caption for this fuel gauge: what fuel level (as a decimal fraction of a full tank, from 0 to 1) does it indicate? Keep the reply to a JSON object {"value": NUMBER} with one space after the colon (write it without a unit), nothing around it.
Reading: {"value": 0.625}
